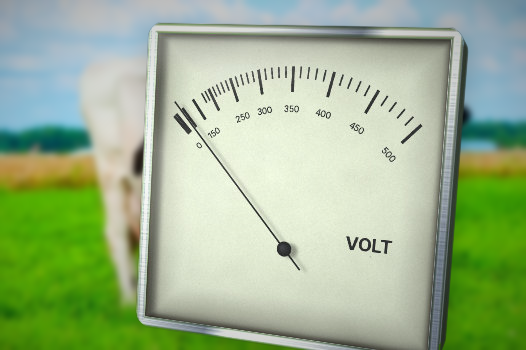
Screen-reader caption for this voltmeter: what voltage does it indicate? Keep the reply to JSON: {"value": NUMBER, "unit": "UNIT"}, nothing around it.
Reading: {"value": 100, "unit": "V"}
